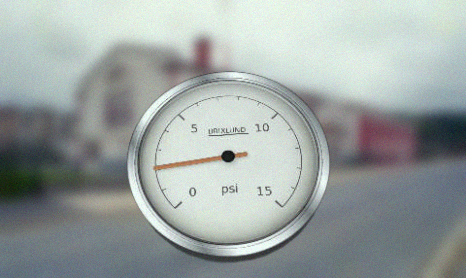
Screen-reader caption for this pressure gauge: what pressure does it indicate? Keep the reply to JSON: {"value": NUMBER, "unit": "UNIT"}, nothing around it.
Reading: {"value": 2, "unit": "psi"}
